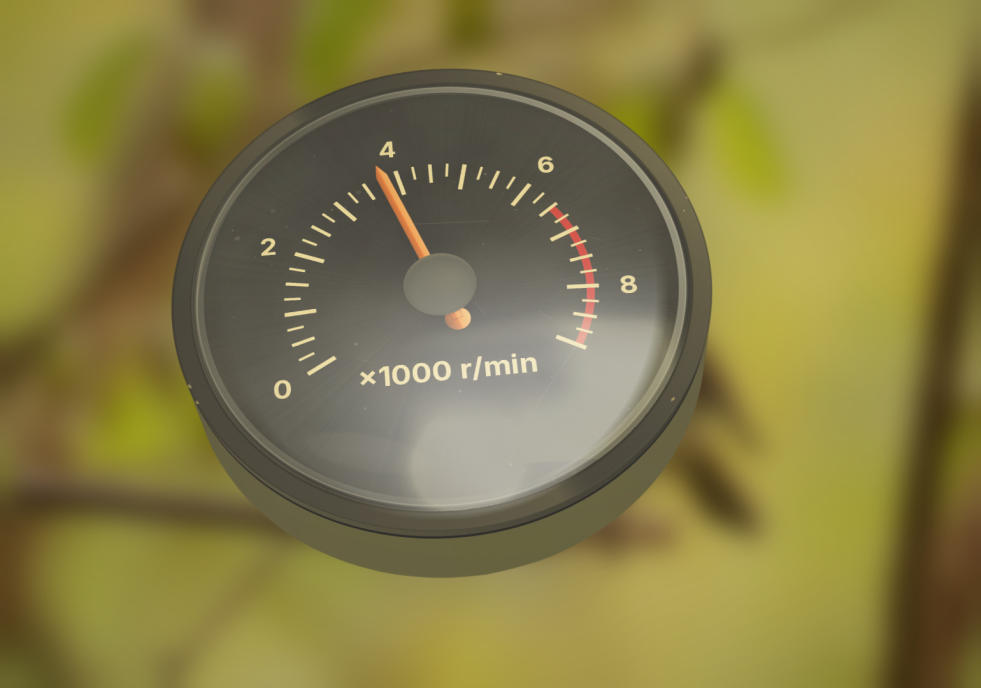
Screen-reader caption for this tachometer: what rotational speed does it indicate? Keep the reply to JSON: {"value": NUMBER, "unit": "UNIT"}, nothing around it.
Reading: {"value": 3750, "unit": "rpm"}
